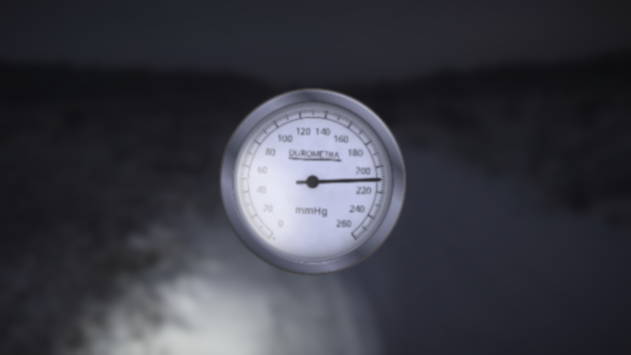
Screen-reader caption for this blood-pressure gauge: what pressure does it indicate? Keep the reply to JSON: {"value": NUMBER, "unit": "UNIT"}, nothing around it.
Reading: {"value": 210, "unit": "mmHg"}
